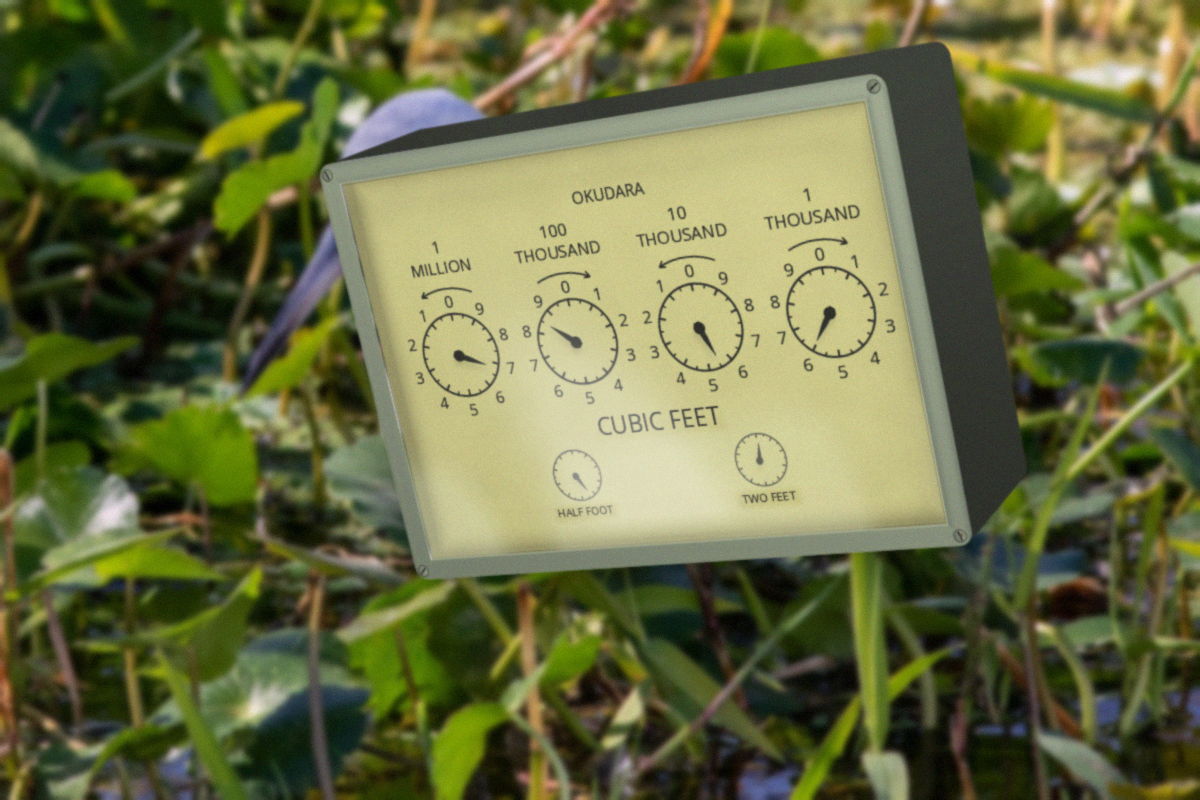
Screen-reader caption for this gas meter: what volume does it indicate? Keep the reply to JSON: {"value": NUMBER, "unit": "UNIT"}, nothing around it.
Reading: {"value": 685600, "unit": "ft³"}
